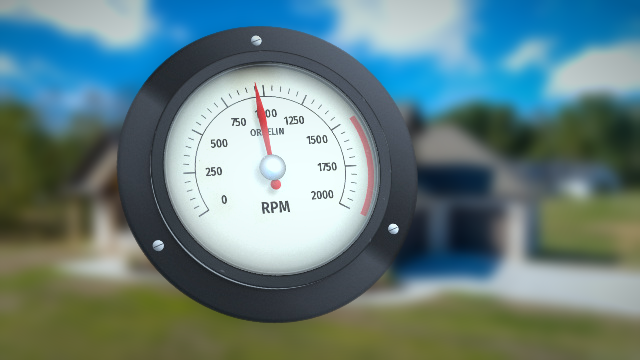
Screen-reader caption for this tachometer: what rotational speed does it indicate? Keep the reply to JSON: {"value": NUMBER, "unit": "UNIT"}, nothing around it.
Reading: {"value": 950, "unit": "rpm"}
